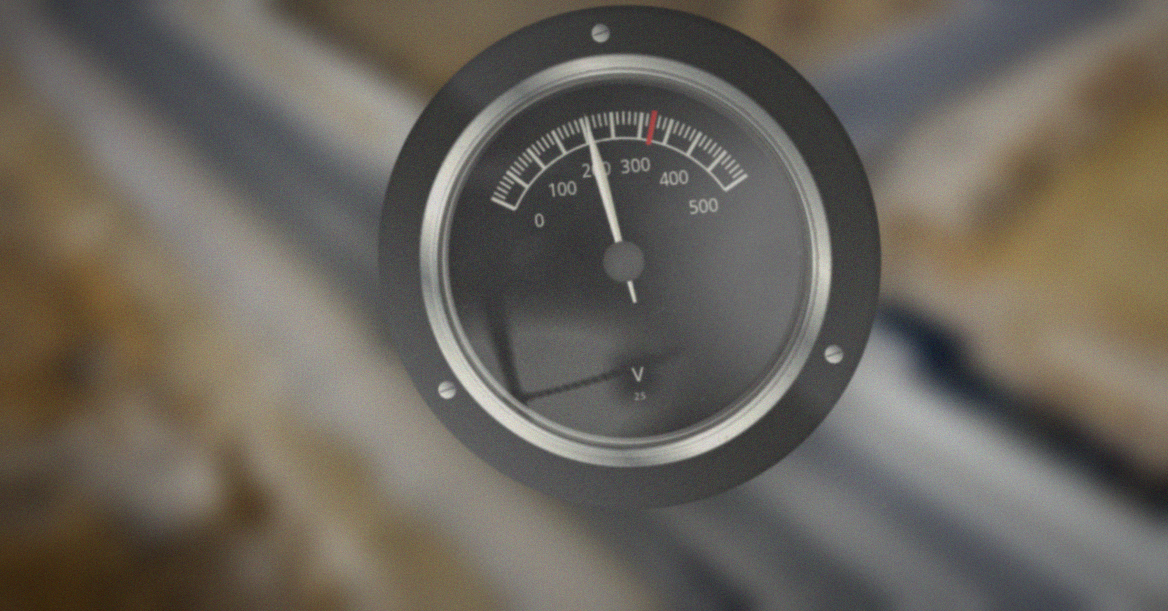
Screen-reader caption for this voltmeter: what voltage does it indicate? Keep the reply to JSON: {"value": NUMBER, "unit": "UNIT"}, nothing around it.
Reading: {"value": 210, "unit": "V"}
